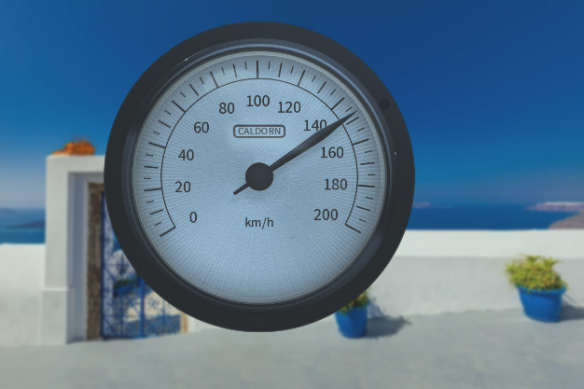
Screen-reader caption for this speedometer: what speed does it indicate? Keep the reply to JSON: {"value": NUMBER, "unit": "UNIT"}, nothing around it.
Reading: {"value": 147.5, "unit": "km/h"}
